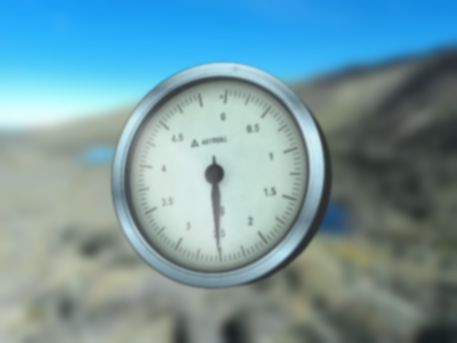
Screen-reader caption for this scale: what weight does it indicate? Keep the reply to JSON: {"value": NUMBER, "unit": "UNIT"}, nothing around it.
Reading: {"value": 2.5, "unit": "kg"}
